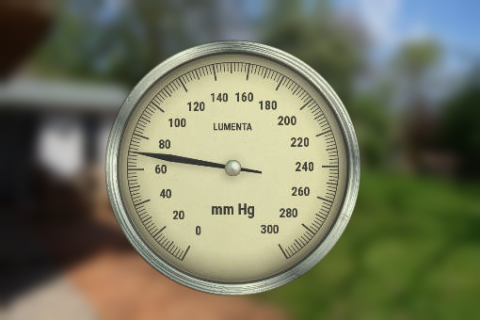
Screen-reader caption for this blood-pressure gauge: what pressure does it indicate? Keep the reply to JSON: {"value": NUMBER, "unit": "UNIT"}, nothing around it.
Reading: {"value": 70, "unit": "mmHg"}
